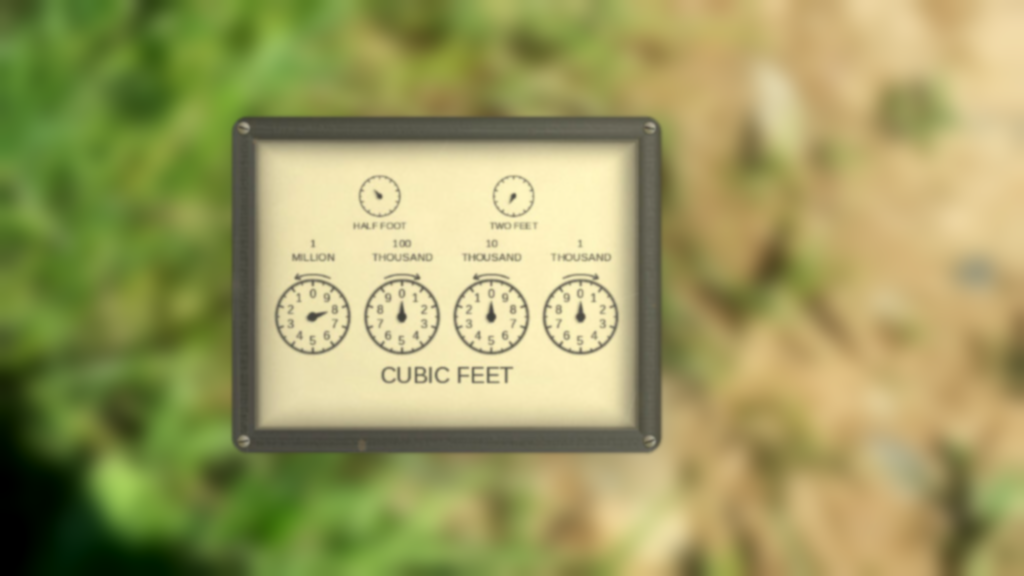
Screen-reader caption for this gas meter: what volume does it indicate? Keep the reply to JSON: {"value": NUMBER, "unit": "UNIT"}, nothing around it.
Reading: {"value": 800000, "unit": "ft³"}
